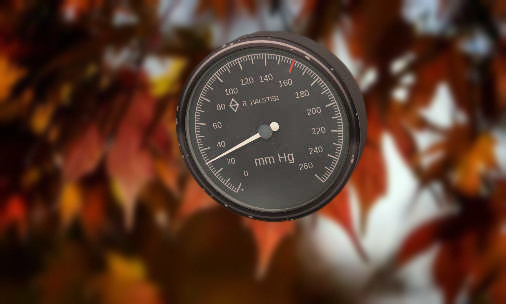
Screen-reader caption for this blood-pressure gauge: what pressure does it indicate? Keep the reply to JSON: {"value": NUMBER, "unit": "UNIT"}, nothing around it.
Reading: {"value": 30, "unit": "mmHg"}
